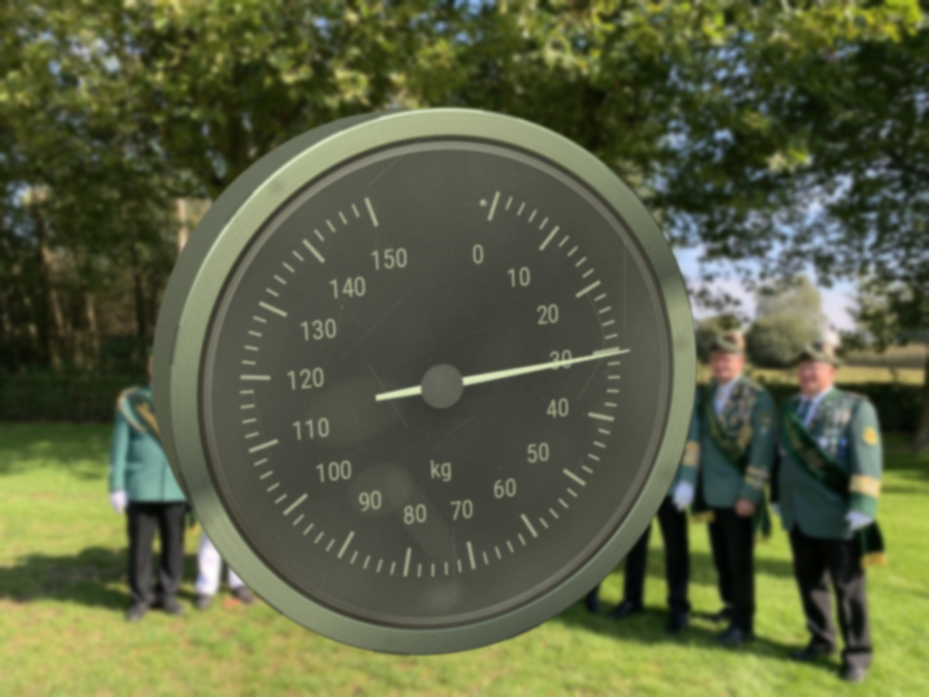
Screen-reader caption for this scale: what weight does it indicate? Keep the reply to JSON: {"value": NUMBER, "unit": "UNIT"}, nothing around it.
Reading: {"value": 30, "unit": "kg"}
